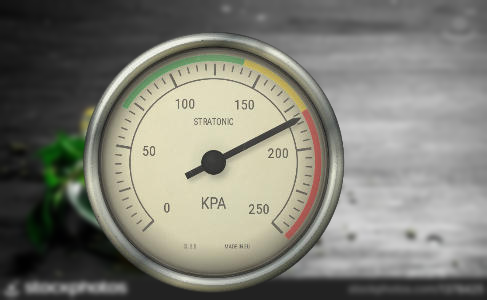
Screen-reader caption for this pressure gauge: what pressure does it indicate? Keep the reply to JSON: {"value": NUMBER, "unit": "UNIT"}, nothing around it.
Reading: {"value": 182.5, "unit": "kPa"}
